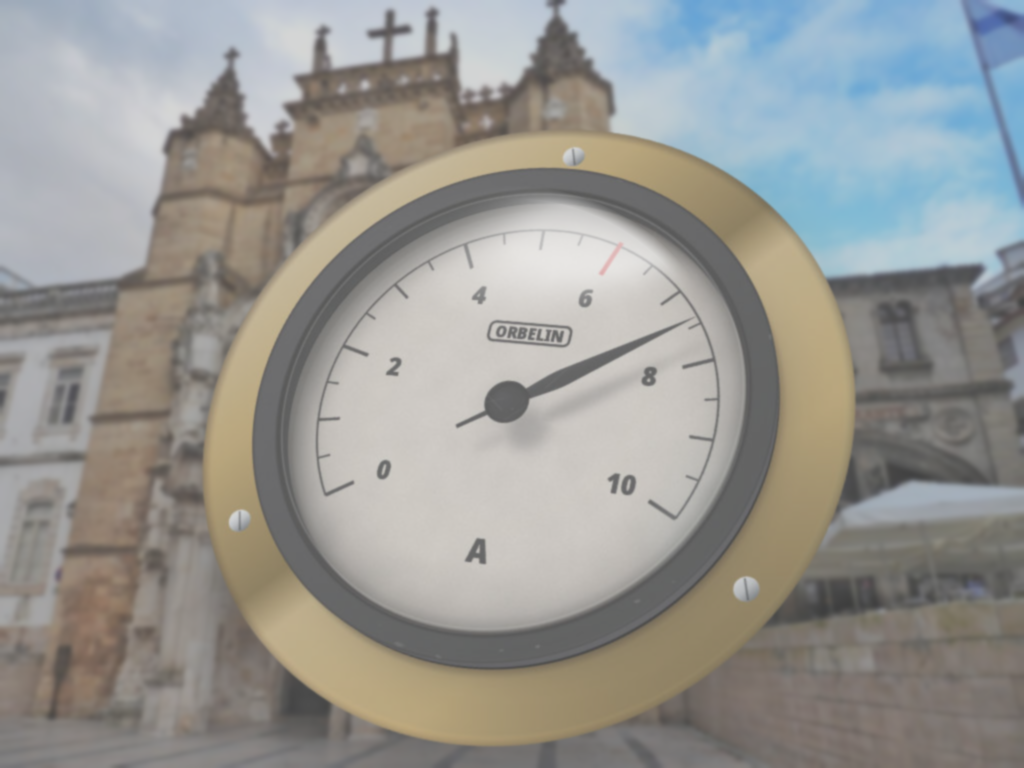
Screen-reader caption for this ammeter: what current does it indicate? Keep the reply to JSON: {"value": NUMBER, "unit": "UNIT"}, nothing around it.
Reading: {"value": 7.5, "unit": "A"}
